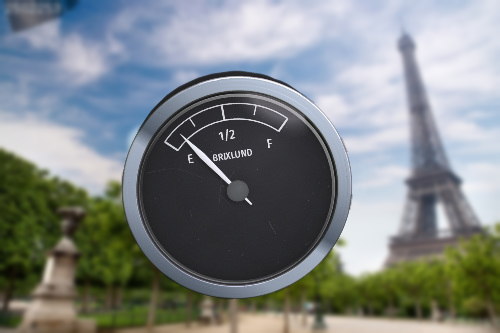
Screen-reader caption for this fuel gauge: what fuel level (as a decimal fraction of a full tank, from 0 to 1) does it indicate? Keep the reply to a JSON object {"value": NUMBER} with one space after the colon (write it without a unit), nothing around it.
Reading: {"value": 0.125}
